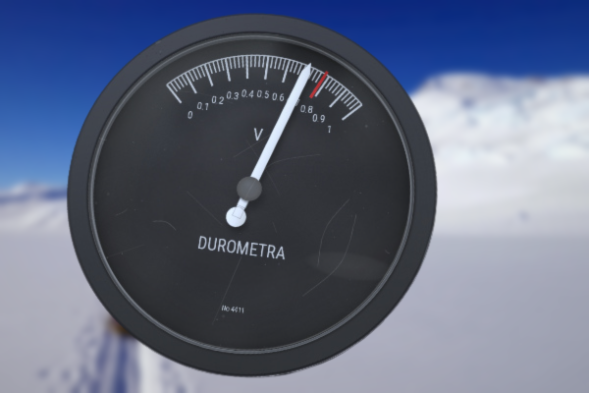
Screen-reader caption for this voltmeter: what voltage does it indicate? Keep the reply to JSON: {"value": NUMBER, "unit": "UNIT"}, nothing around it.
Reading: {"value": 0.7, "unit": "V"}
